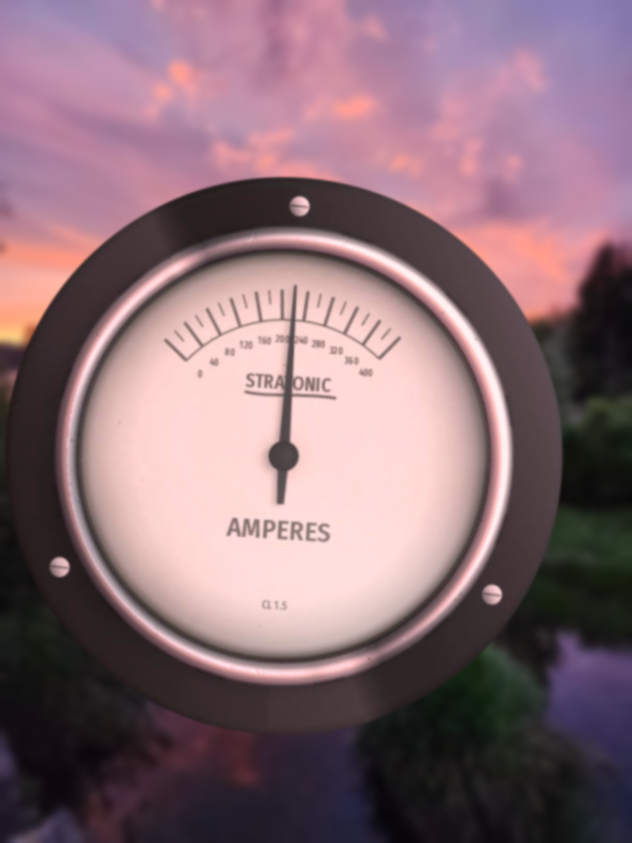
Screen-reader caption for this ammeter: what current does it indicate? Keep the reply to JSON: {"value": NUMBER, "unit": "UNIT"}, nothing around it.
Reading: {"value": 220, "unit": "A"}
